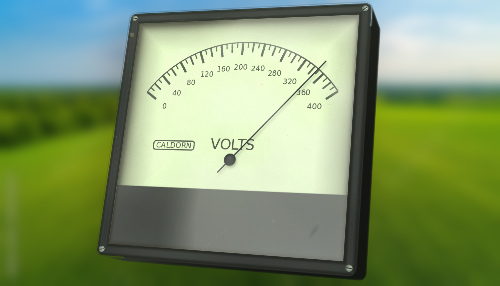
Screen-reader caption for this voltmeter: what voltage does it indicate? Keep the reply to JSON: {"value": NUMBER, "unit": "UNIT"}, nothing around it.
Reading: {"value": 350, "unit": "V"}
